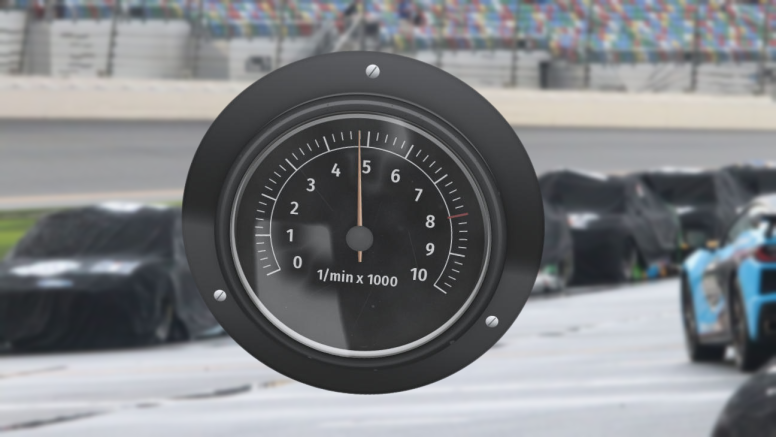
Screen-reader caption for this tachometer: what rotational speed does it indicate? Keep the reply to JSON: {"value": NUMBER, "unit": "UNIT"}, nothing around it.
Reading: {"value": 4800, "unit": "rpm"}
